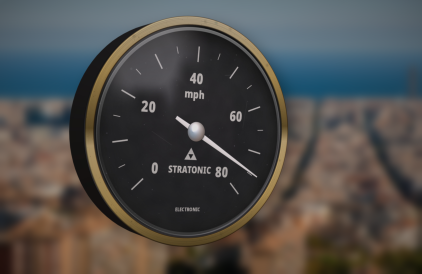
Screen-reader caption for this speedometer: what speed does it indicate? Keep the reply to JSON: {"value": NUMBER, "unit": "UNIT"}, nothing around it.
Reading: {"value": 75, "unit": "mph"}
